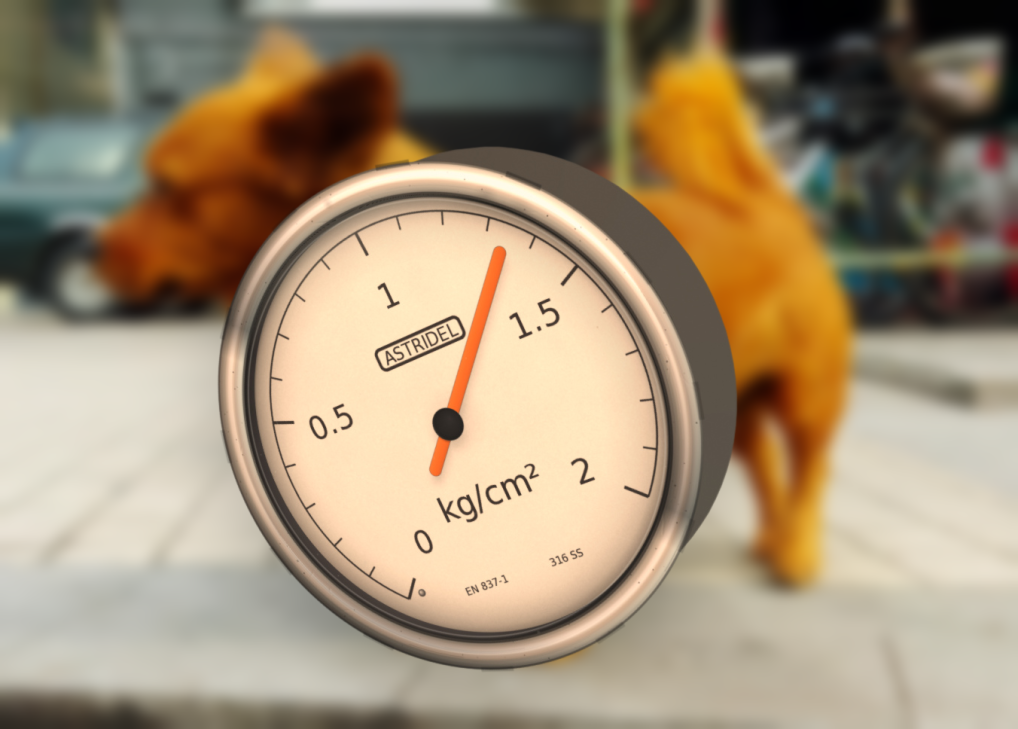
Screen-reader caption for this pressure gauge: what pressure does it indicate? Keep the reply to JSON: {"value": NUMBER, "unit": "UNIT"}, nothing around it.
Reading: {"value": 1.35, "unit": "kg/cm²"}
